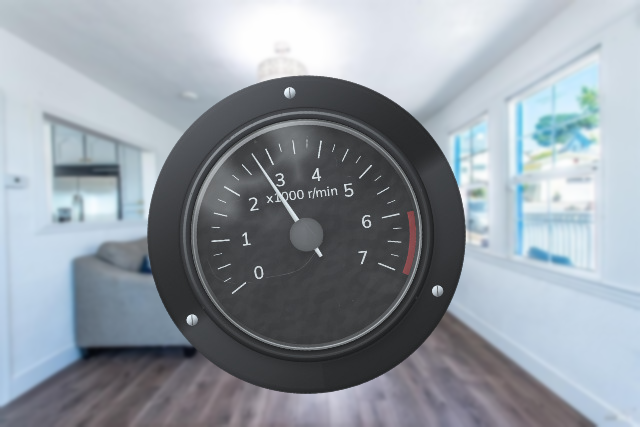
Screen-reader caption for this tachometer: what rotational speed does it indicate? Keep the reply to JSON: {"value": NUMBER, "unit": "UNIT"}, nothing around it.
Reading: {"value": 2750, "unit": "rpm"}
